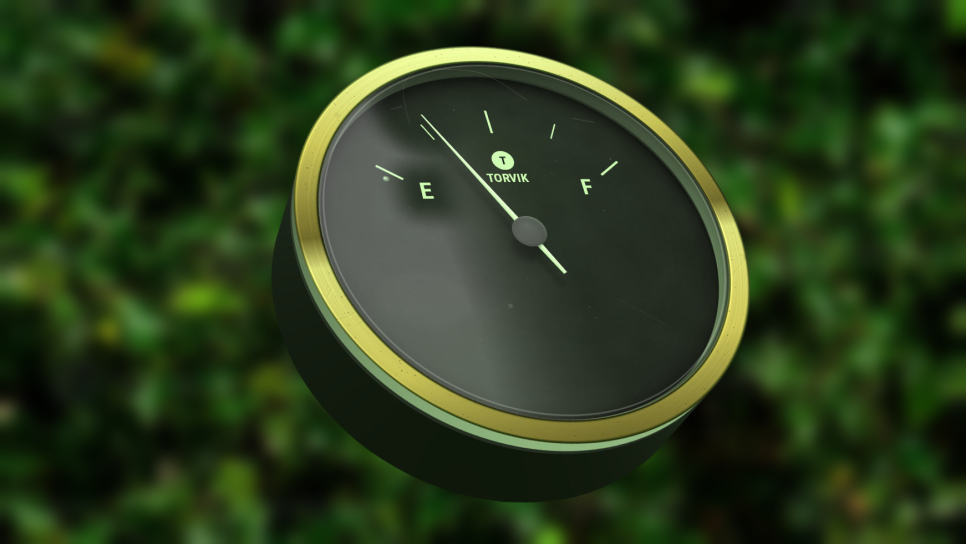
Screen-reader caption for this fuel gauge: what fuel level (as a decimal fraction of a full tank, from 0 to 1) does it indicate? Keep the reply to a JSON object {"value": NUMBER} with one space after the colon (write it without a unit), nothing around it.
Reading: {"value": 0.25}
